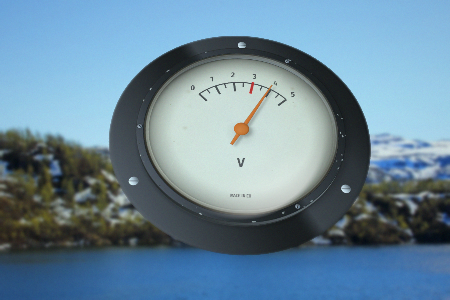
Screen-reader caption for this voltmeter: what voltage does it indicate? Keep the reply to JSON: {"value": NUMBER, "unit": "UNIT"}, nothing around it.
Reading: {"value": 4, "unit": "V"}
